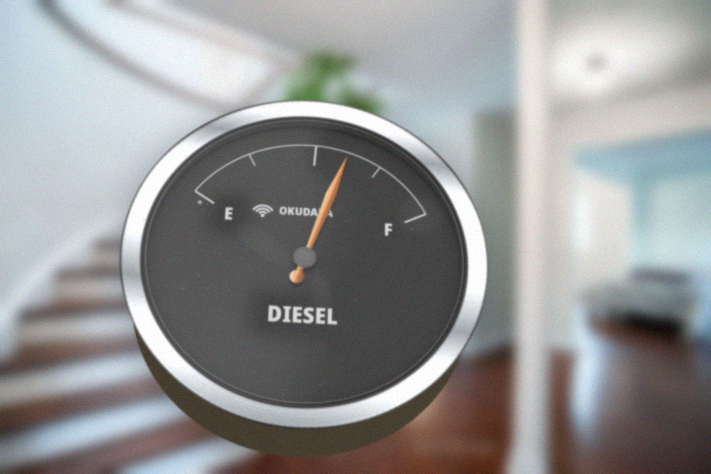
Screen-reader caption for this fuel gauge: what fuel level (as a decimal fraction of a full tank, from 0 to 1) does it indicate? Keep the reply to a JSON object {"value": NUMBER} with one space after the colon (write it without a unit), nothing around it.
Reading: {"value": 0.625}
